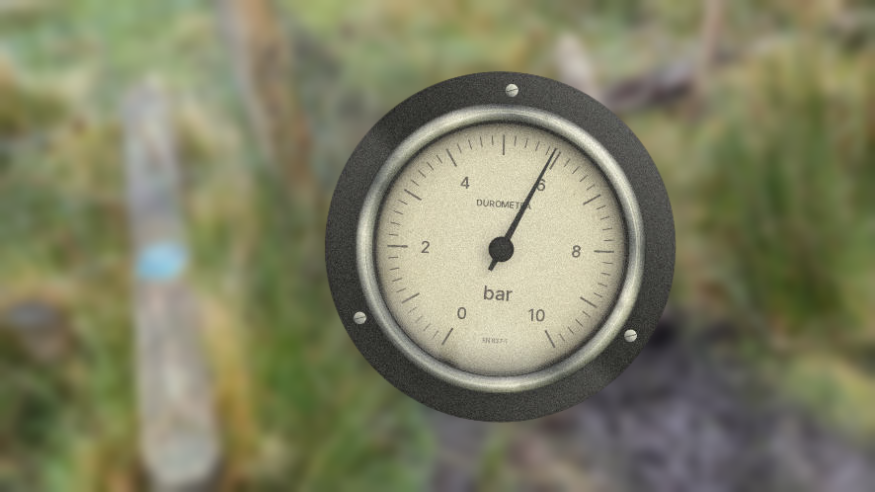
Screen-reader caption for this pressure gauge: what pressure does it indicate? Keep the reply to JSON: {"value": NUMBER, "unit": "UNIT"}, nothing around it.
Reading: {"value": 5.9, "unit": "bar"}
